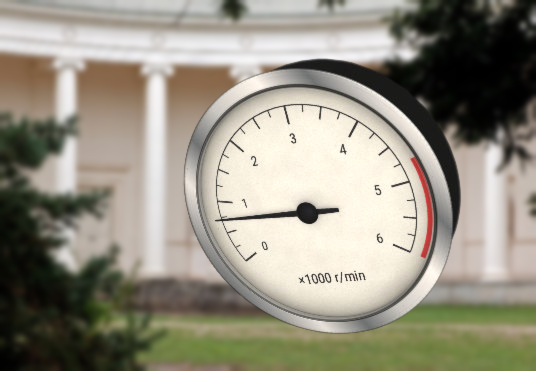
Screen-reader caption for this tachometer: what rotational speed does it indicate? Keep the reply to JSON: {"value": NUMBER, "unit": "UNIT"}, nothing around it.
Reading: {"value": 750, "unit": "rpm"}
